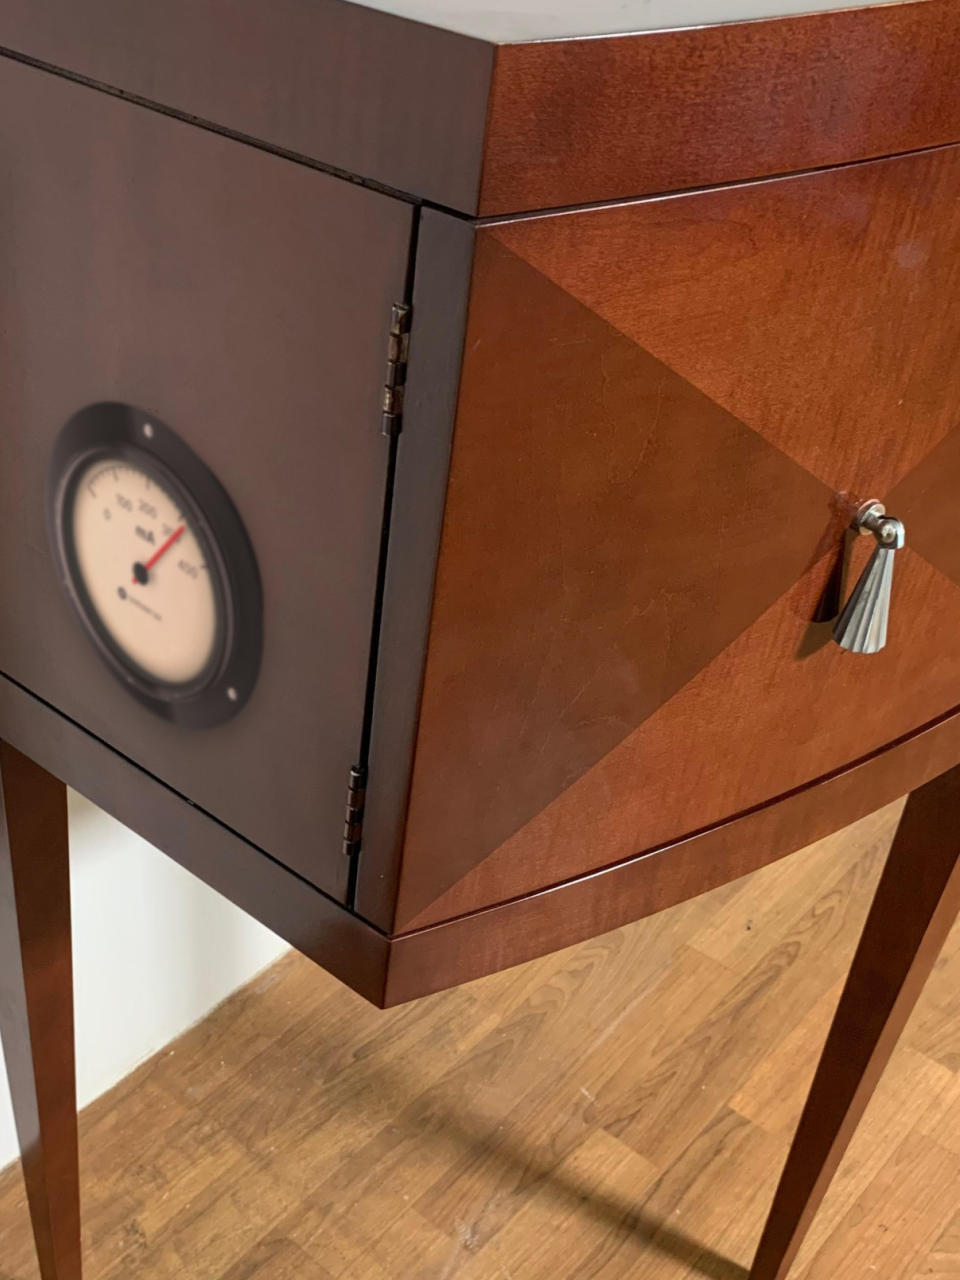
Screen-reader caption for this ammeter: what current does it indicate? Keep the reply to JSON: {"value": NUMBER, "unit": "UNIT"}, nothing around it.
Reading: {"value": 320, "unit": "mA"}
